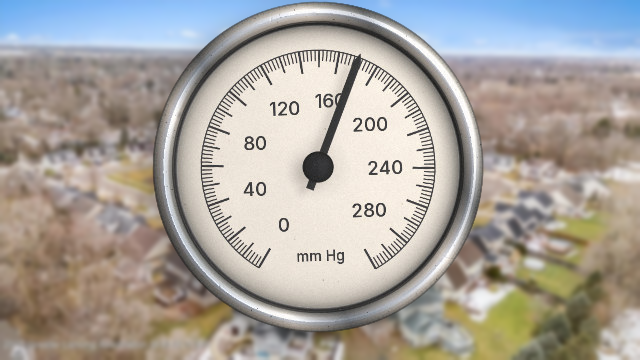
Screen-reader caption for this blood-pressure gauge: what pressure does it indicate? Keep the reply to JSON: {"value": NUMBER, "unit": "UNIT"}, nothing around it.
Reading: {"value": 170, "unit": "mmHg"}
